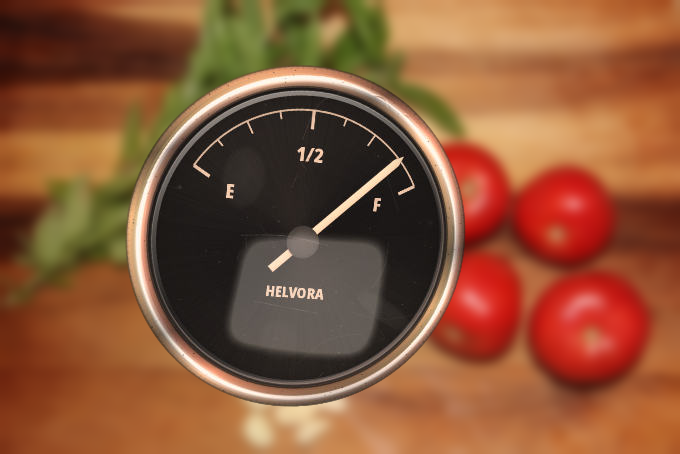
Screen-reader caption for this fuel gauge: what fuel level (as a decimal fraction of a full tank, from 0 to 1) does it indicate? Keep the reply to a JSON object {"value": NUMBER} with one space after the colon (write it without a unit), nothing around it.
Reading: {"value": 0.875}
